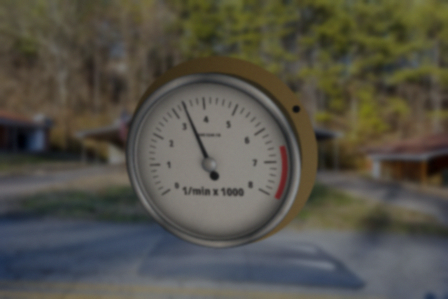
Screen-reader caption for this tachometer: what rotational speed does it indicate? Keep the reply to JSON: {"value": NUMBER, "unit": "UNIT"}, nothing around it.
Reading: {"value": 3400, "unit": "rpm"}
